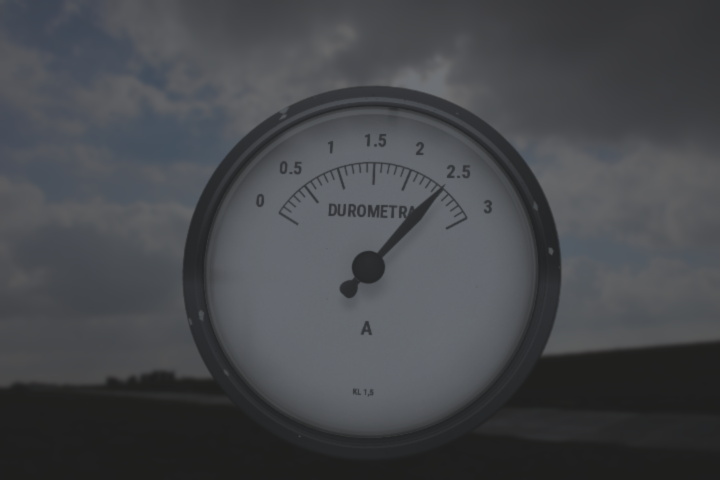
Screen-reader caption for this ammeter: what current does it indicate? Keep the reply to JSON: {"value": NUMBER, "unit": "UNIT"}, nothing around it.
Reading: {"value": 2.5, "unit": "A"}
